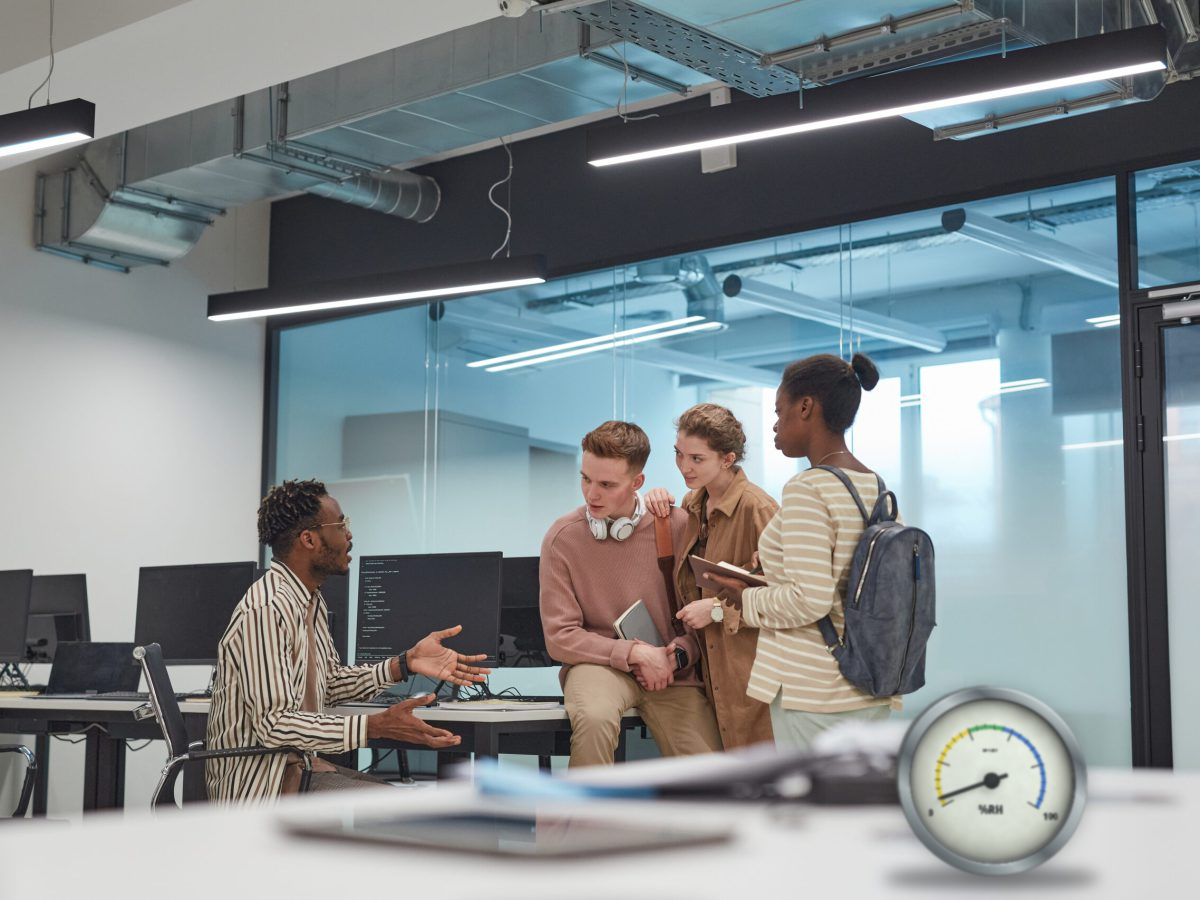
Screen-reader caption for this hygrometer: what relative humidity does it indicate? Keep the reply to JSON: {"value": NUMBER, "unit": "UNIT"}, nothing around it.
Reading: {"value": 4, "unit": "%"}
